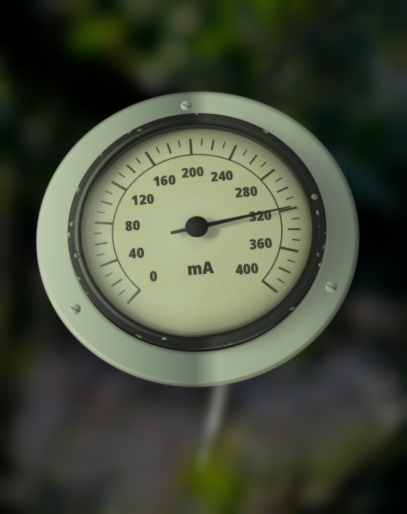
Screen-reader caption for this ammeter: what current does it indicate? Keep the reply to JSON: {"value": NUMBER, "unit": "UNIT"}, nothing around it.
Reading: {"value": 320, "unit": "mA"}
